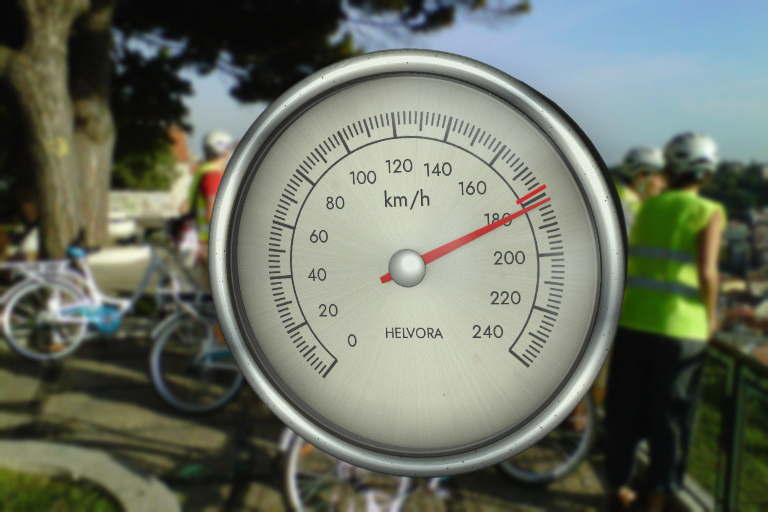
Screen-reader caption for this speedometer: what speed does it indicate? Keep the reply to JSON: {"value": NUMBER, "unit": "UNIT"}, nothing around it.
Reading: {"value": 182, "unit": "km/h"}
